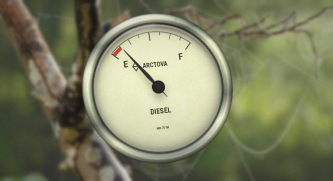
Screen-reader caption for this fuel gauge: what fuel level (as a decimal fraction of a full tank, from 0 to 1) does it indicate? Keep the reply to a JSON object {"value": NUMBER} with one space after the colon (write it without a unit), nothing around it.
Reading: {"value": 0.125}
